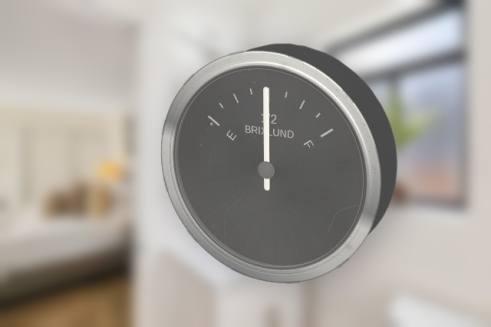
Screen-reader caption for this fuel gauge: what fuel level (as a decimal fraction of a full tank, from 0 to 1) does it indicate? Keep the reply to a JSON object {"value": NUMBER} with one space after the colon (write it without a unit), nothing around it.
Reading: {"value": 0.5}
